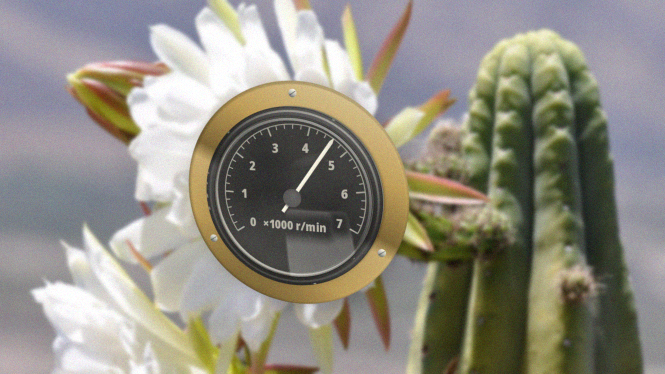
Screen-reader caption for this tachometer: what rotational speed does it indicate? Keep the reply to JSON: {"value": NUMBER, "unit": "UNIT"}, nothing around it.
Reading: {"value": 4600, "unit": "rpm"}
